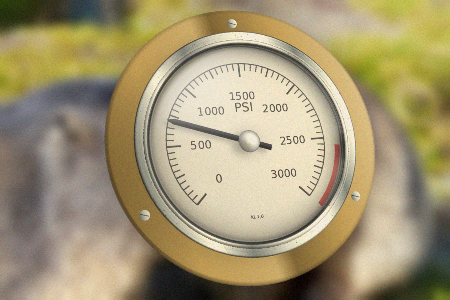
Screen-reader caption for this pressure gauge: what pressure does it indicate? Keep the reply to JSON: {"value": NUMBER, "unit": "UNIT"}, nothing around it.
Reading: {"value": 700, "unit": "psi"}
